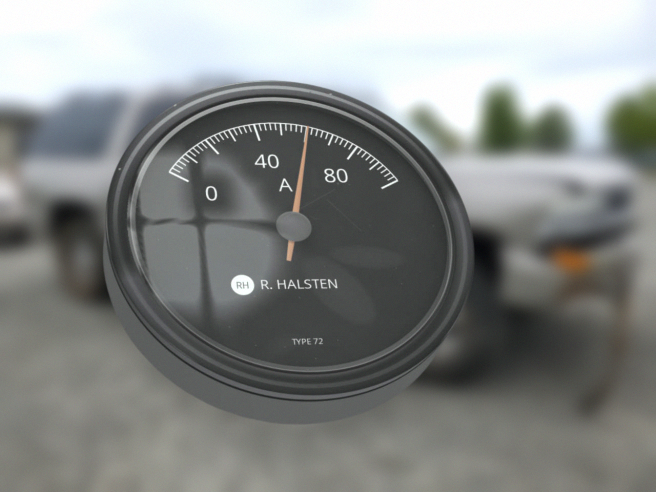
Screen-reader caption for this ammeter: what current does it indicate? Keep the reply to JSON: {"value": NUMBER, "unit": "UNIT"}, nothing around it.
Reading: {"value": 60, "unit": "A"}
